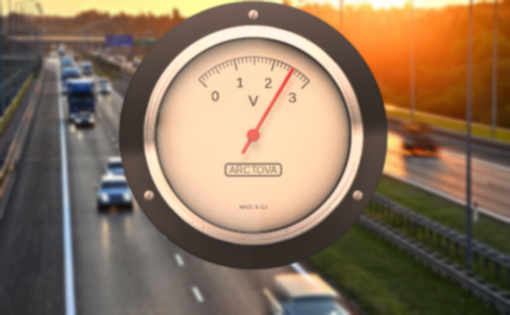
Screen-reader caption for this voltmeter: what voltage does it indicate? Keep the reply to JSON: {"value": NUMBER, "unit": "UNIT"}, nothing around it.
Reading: {"value": 2.5, "unit": "V"}
